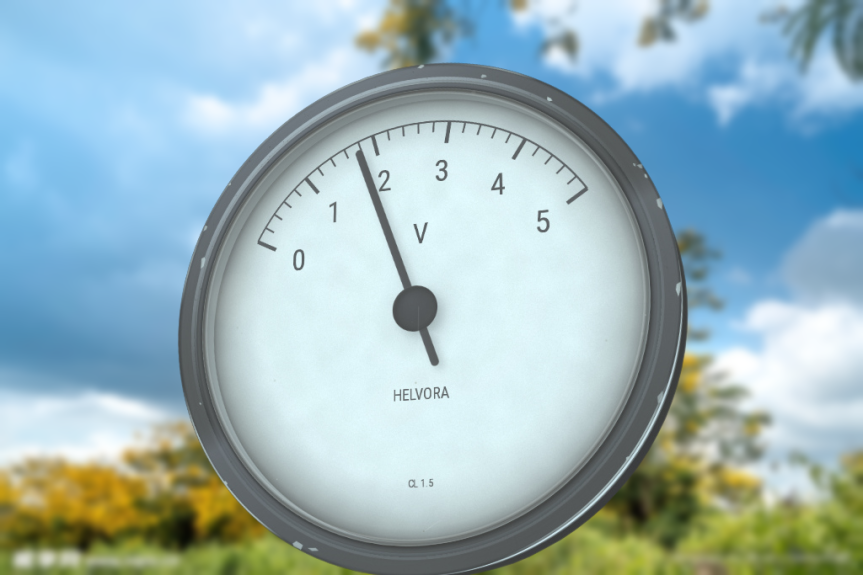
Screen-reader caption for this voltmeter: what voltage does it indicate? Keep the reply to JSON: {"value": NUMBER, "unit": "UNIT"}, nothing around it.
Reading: {"value": 1.8, "unit": "V"}
